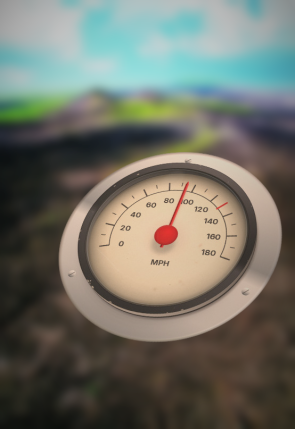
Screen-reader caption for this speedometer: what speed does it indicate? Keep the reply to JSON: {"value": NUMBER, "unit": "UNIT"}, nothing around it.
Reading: {"value": 95, "unit": "mph"}
